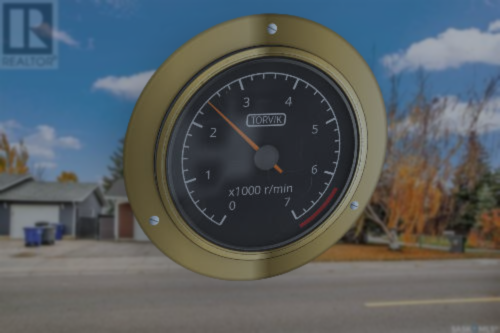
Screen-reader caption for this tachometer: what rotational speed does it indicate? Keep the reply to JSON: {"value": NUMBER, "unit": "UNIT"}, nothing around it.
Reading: {"value": 2400, "unit": "rpm"}
